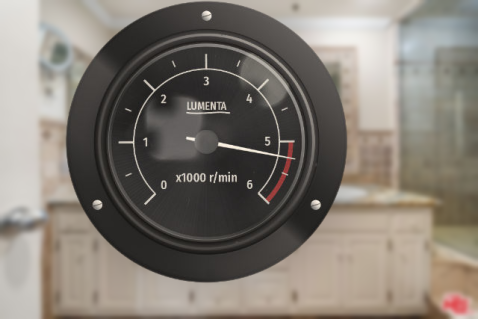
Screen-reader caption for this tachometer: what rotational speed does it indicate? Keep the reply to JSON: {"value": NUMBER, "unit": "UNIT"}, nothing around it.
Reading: {"value": 5250, "unit": "rpm"}
